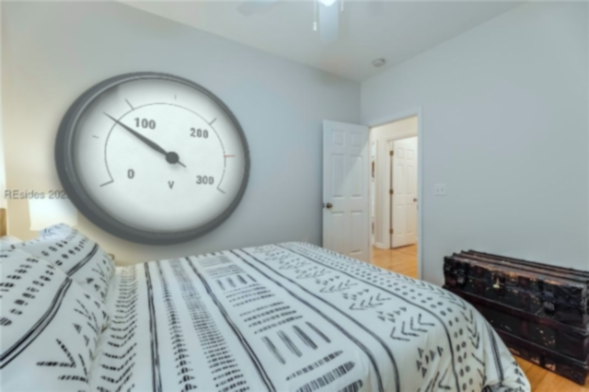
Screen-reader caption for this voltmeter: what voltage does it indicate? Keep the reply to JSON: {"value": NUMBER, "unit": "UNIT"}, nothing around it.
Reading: {"value": 75, "unit": "V"}
